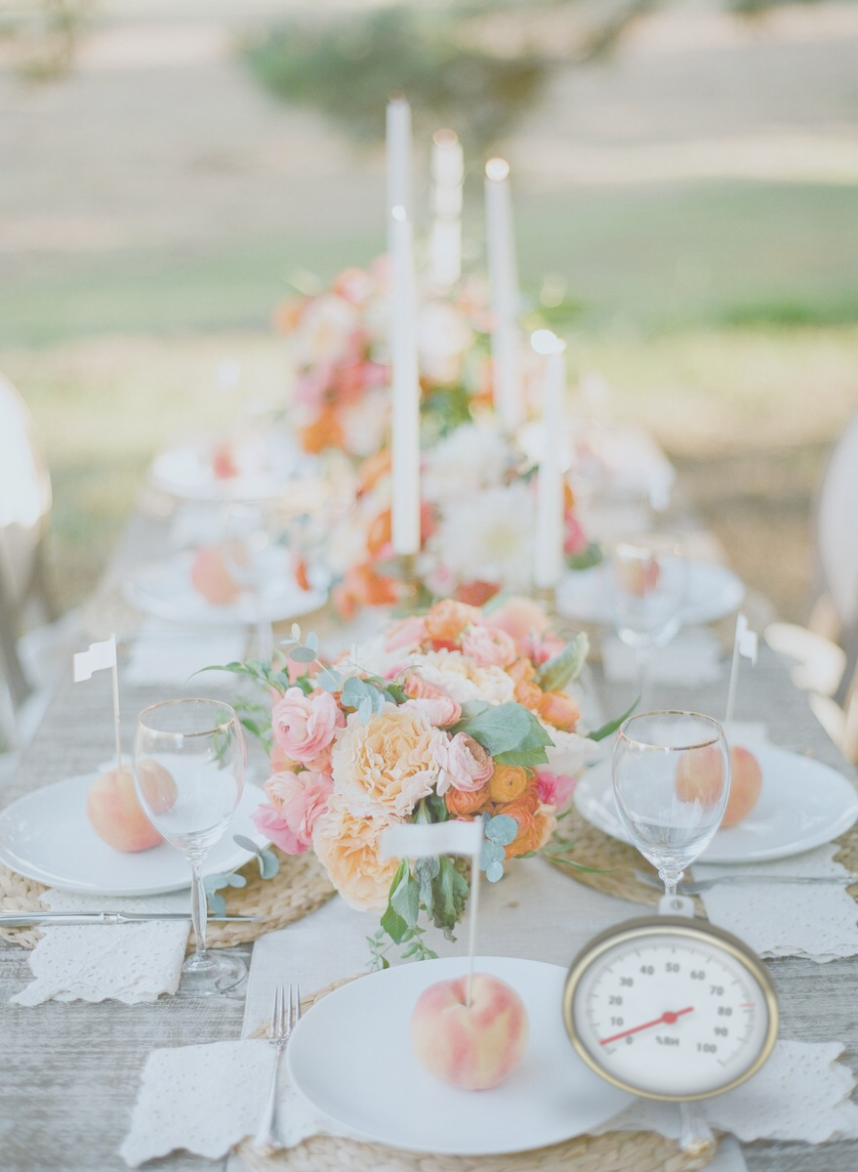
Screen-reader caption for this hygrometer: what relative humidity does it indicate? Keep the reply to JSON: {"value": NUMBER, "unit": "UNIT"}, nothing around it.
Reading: {"value": 5, "unit": "%"}
